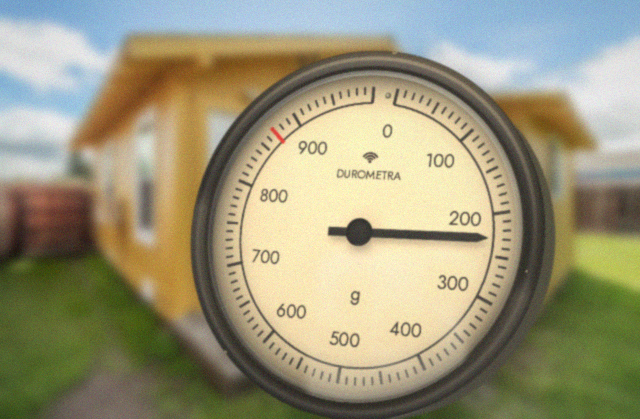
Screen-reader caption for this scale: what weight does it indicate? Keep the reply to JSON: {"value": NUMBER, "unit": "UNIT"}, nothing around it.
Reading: {"value": 230, "unit": "g"}
